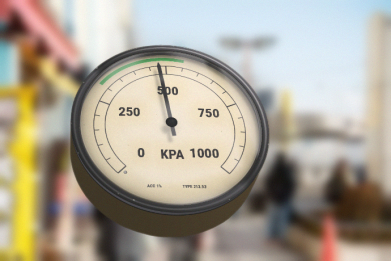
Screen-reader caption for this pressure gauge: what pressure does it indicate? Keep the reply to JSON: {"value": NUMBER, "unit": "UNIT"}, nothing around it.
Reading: {"value": 475, "unit": "kPa"}
